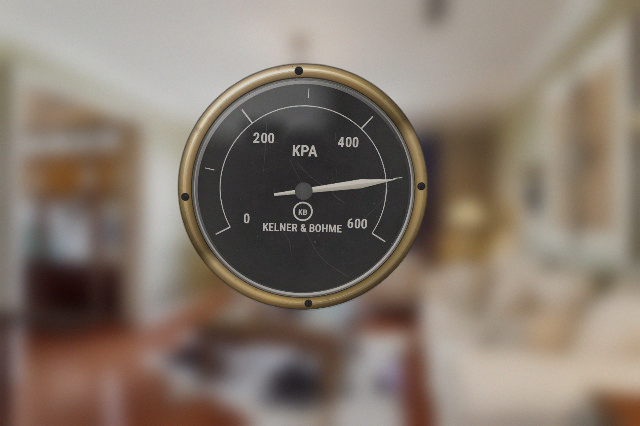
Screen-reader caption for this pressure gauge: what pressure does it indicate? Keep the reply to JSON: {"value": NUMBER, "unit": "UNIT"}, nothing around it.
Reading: {"value": 500, "unit": "kPa"}
